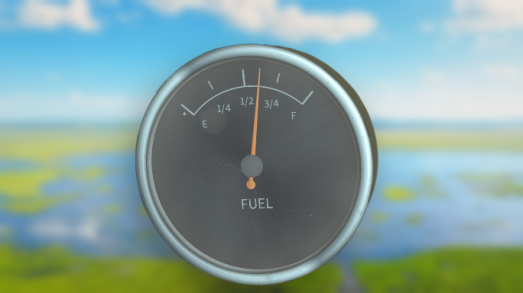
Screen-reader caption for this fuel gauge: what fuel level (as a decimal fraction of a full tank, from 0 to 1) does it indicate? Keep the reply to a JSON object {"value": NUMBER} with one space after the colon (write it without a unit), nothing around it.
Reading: {"value": 0.625}
